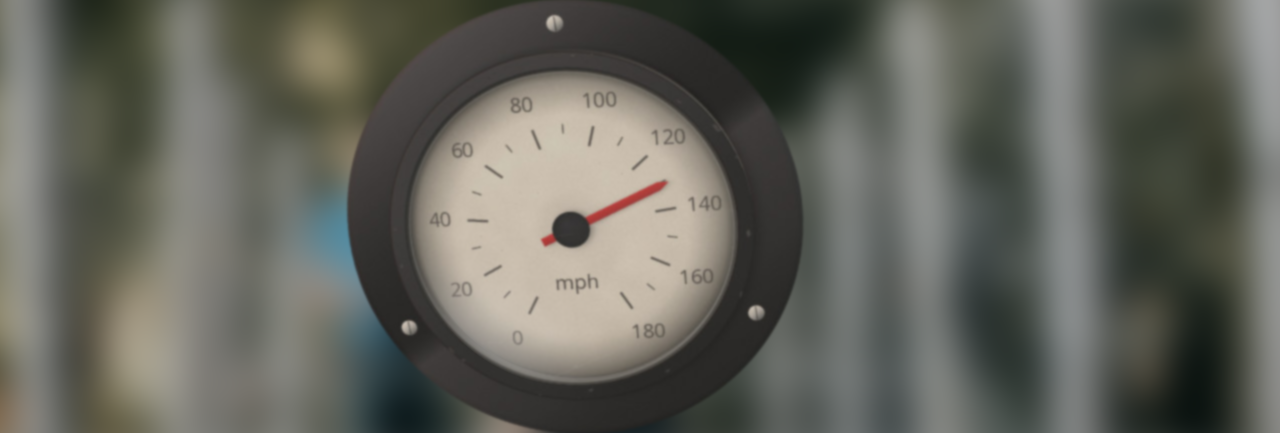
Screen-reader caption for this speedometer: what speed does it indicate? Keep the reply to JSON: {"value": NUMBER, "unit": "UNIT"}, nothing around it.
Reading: {"value": 130, "unit": "mph"}
